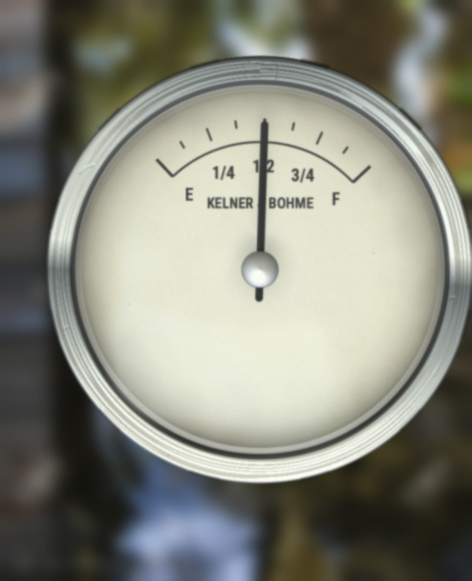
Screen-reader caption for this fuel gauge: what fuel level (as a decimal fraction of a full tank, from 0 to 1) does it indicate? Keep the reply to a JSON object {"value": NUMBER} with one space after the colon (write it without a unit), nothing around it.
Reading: {"value": 0.5}
